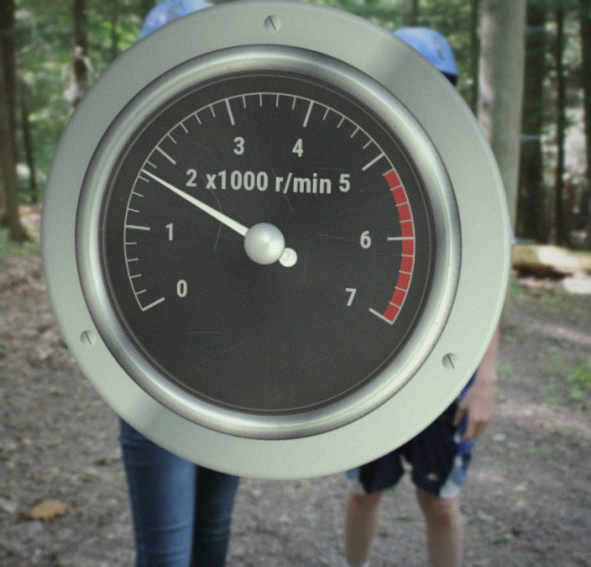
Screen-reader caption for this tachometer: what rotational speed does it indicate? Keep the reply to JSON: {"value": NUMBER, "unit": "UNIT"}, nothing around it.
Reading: {"value": 1700, "unit": "rpm"}
